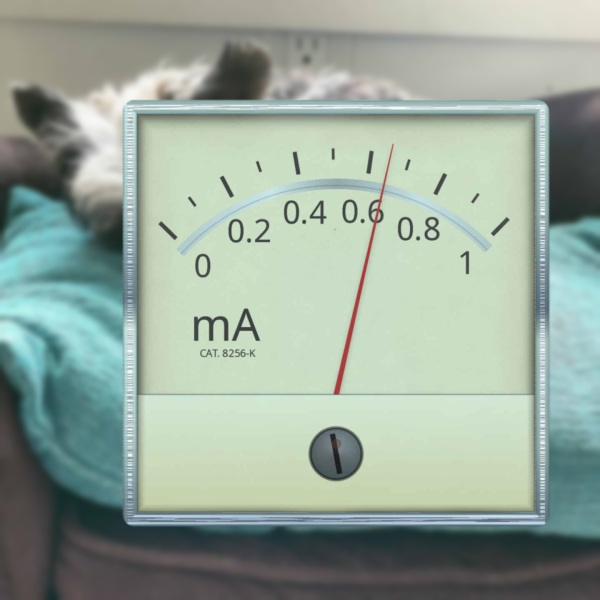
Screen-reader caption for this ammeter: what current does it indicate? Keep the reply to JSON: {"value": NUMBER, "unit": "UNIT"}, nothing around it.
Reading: {"value": 0.65, "unit": "mA"}
